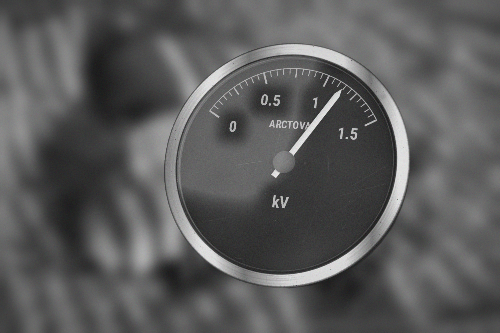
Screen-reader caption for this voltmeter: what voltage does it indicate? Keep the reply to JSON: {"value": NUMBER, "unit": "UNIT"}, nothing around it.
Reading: {"value": 1.15, "unit": "kV"}
